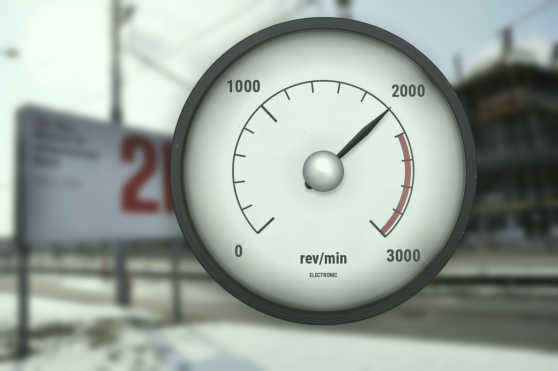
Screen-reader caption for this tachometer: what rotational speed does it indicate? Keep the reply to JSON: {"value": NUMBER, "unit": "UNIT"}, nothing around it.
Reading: {"value": 2000, "unit": "rpm"}
